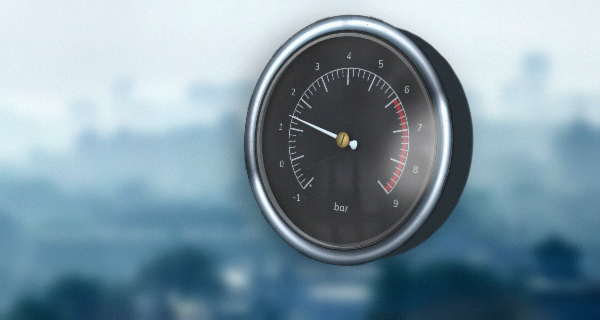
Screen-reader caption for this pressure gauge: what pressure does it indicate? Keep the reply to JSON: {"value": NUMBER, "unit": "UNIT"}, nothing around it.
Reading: {"value": 1.4, "unit": "bar"}
